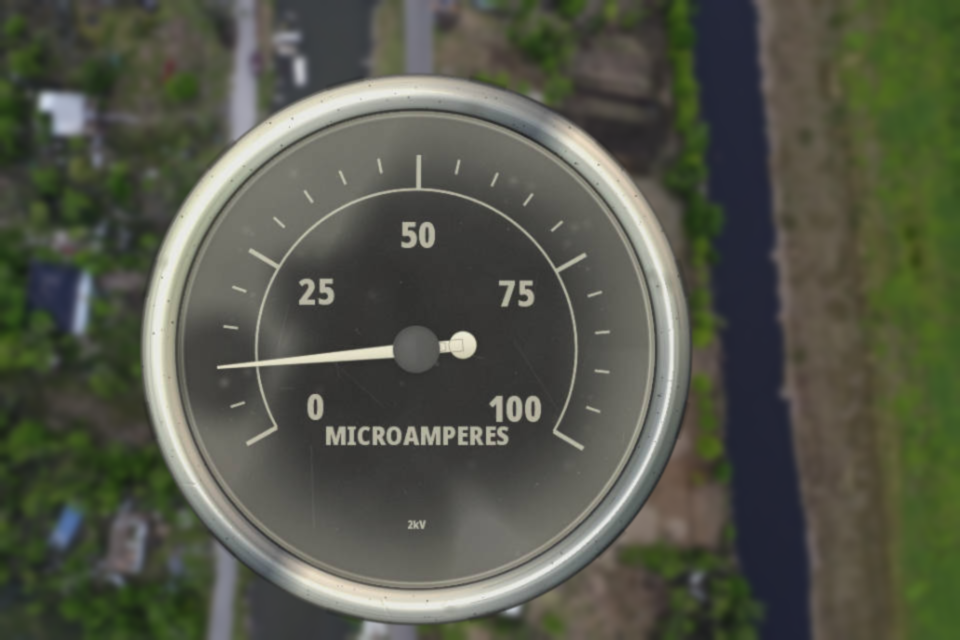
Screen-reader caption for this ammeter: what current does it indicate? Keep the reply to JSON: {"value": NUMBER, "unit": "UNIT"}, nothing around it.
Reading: {"value": 10, "unit": "µA"}
